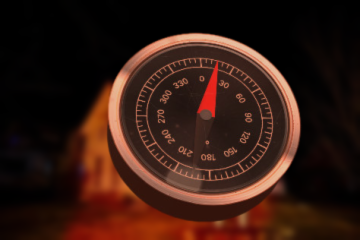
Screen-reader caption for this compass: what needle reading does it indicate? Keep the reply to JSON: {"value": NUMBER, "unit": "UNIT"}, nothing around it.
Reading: {"value": 15, "unit": "°"}
